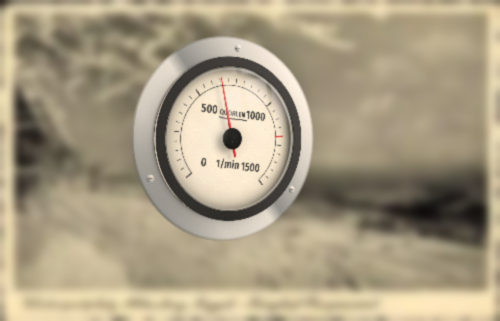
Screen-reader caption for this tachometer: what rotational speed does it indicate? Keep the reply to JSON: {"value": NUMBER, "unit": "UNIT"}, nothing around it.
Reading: {"value": 650, "unit": "rpm"}
